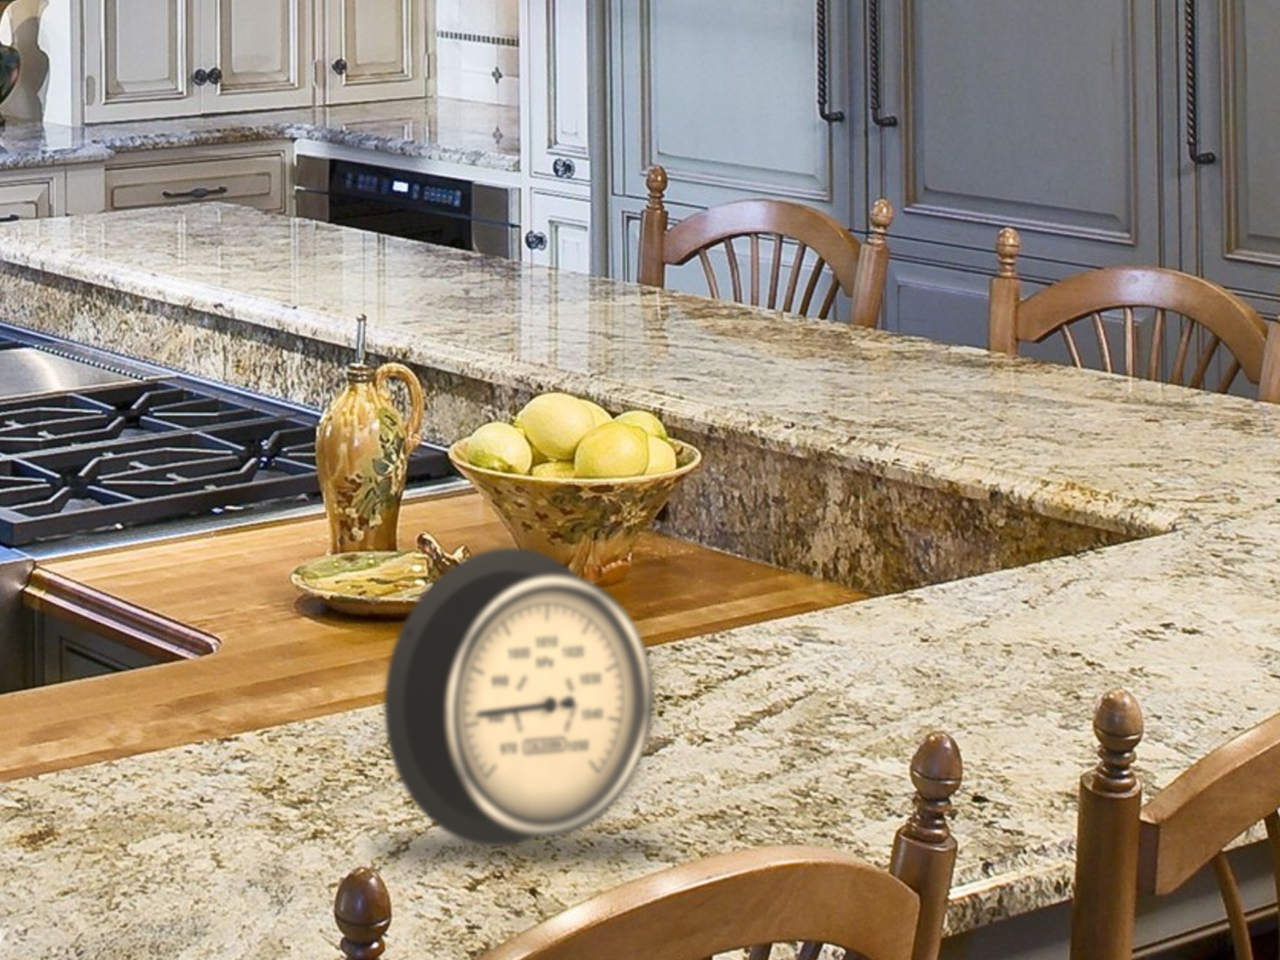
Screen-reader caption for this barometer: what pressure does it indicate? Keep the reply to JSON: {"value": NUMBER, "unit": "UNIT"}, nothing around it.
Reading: {"value": 982, "unit": "hPa"}
